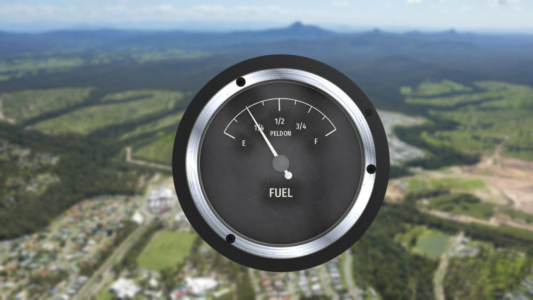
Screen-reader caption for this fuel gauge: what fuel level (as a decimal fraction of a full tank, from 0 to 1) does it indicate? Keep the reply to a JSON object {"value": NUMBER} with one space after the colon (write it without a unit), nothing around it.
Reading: {"value": 0.25}
